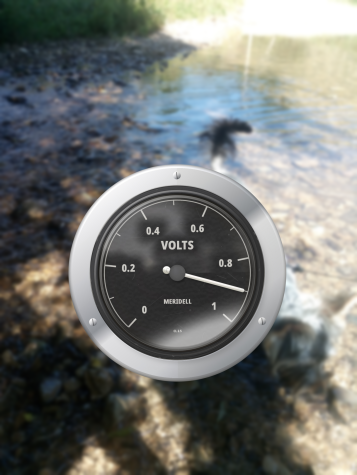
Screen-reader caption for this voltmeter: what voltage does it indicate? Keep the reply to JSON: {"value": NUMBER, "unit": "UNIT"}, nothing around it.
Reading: {"value": 0.9, "unit": "V"}
